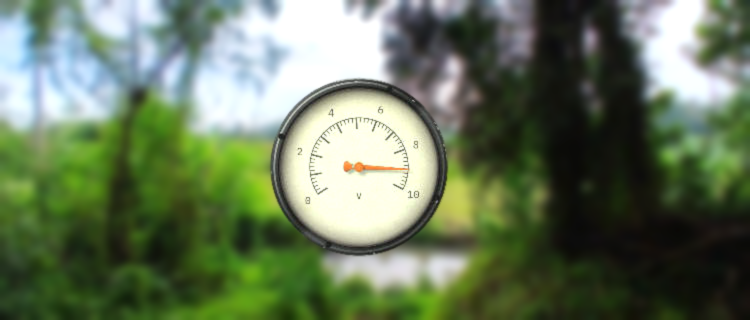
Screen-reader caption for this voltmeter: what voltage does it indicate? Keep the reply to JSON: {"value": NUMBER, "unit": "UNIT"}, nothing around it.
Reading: {"value": 9, "unit": "V"}
